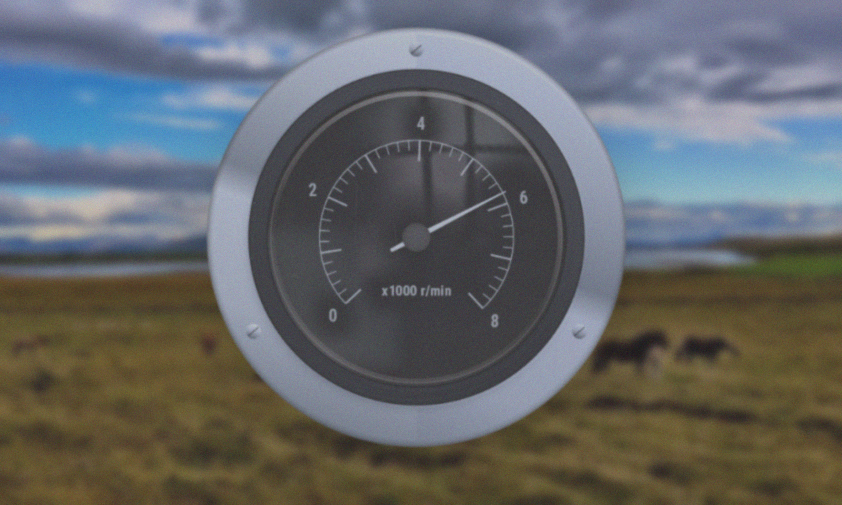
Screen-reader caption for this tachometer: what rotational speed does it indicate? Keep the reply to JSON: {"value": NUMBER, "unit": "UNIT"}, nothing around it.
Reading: {"value": 5800, "unit": "rpm"}
